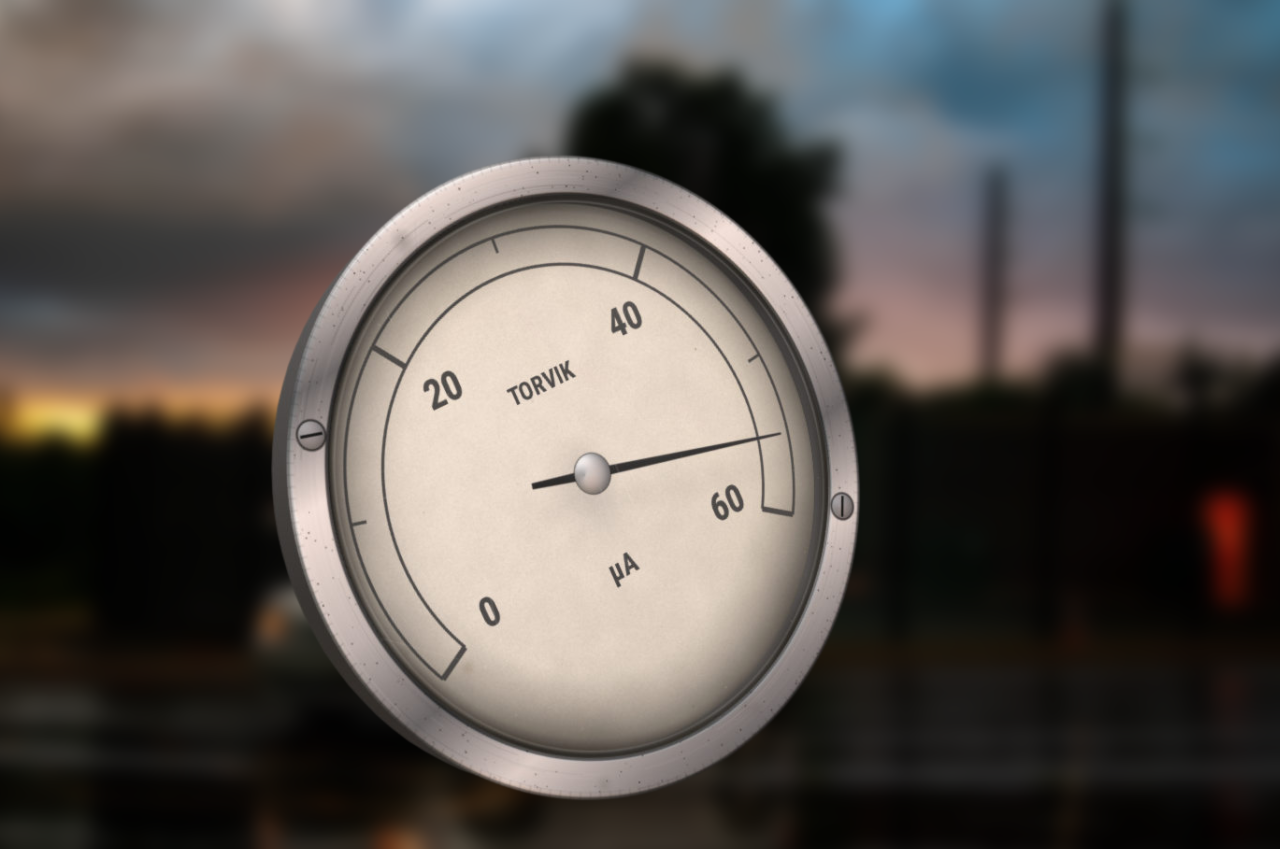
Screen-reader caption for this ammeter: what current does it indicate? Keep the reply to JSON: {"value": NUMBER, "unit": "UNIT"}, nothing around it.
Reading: {"value": 55, "unit": "µA"}
